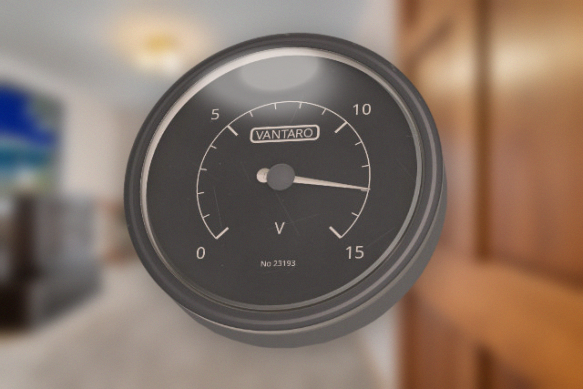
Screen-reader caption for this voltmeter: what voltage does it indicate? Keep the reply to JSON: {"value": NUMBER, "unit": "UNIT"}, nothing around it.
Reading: {"value": 13, "unit": "V"}
